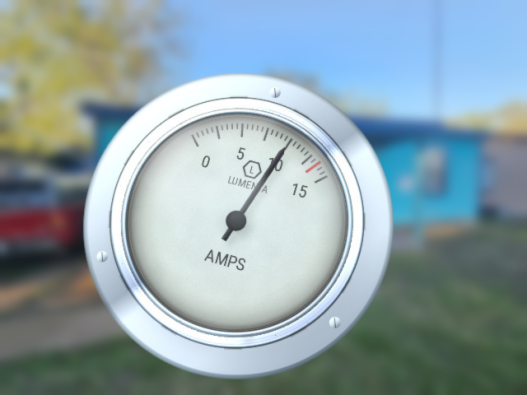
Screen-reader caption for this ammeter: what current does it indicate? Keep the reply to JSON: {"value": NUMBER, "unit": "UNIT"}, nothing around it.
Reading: {"value": 10, "unit": "A"}
